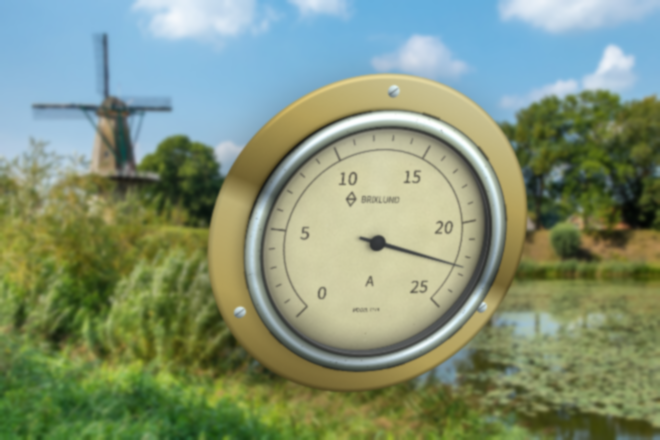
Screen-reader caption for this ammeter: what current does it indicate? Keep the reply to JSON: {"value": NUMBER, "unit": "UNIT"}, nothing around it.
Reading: {"value": 22.5, "unit": "A"}
